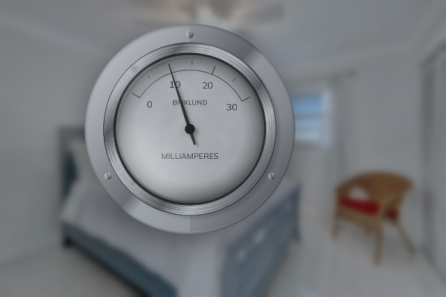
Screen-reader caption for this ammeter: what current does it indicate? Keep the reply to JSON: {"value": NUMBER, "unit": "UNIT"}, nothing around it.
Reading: {"value": 10, "unit": "mA"}
